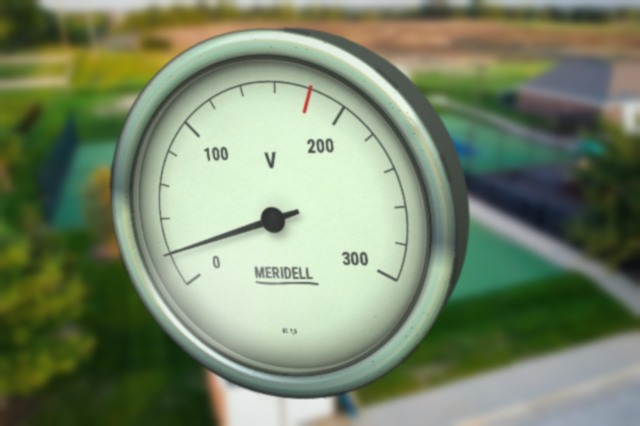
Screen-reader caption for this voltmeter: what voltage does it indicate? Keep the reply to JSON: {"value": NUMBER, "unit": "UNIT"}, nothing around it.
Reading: {"value": 20, "unit": "V"}
